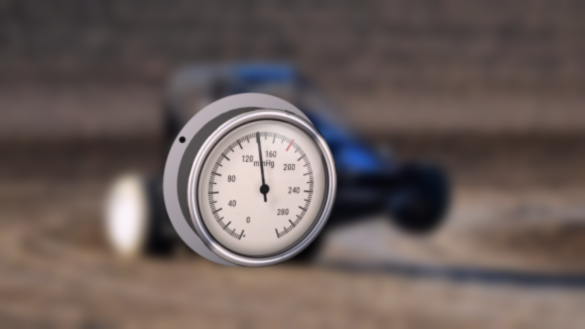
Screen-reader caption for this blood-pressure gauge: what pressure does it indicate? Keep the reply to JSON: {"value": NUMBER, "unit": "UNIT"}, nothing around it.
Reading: {"value": 140, "unit": "mmHg"}
